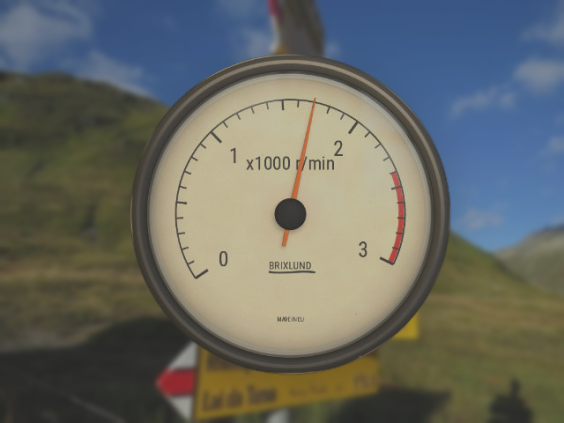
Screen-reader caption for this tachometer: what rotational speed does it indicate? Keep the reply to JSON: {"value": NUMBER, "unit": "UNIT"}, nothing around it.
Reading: {"value": 1700, "unit": "rpm"}
